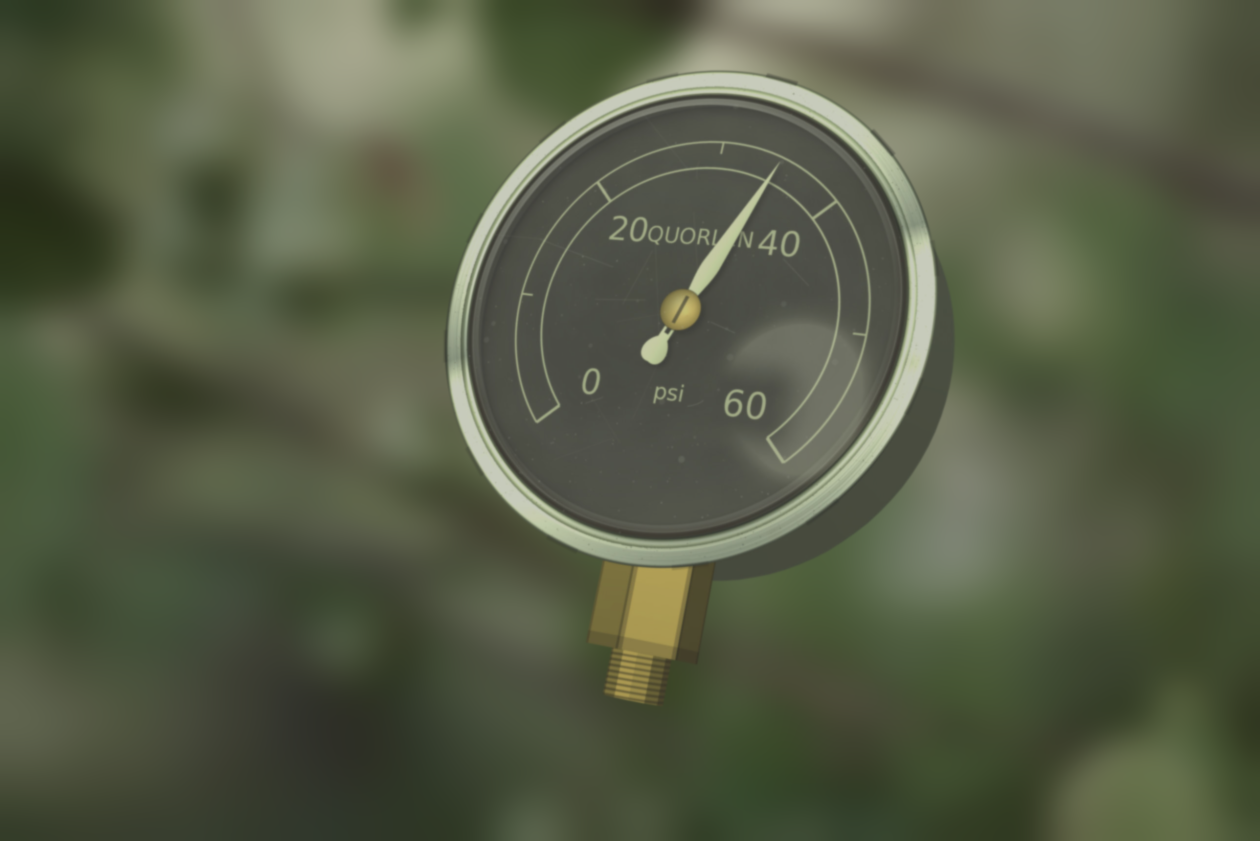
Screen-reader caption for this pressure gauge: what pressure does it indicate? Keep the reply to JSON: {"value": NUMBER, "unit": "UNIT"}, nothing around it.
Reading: {"value": 35, "unit": "psi"}
